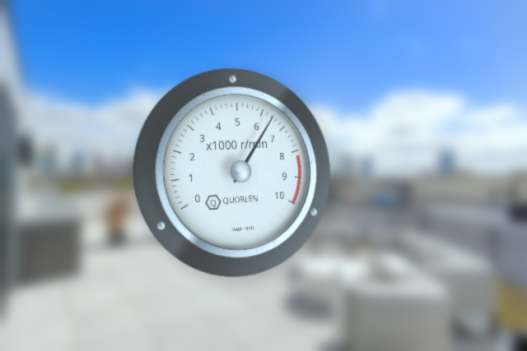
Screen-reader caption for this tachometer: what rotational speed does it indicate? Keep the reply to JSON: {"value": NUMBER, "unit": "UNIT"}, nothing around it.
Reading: {"value": 6400, "unit": "rpm"}
